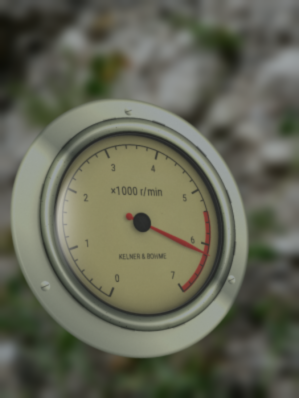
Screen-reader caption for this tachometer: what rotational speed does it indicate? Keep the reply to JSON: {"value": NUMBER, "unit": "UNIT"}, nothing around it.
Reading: {"value": 6200, "unit": "rpm"}
